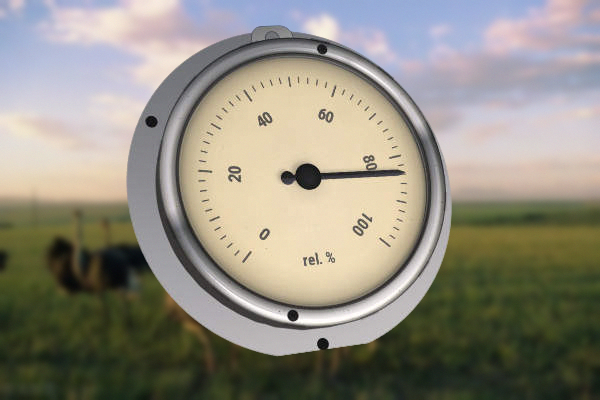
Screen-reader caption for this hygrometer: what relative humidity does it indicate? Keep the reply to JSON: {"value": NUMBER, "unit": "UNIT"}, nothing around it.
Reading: {"value": 84, "unit": "%"}
